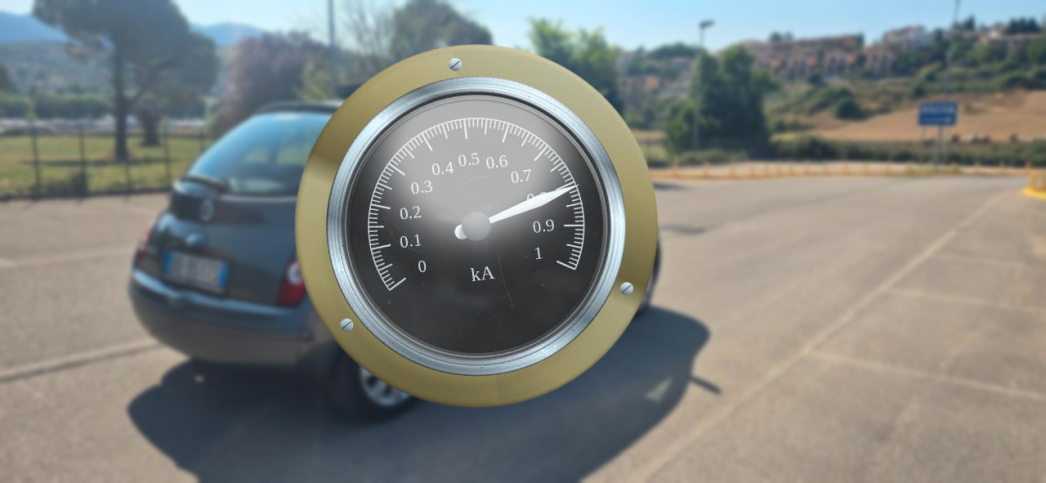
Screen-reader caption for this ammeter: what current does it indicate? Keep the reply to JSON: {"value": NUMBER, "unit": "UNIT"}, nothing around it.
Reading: {"value": 0.81, "unit": "kA"}
